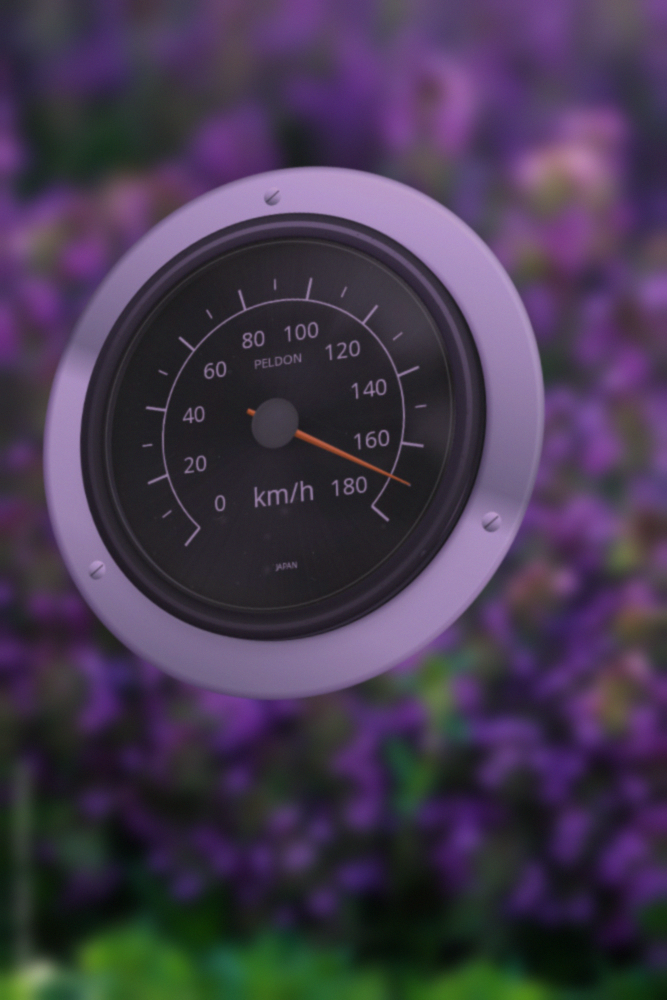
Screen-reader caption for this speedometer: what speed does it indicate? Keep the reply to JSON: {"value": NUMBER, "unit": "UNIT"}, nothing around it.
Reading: {"value": 170, "unit": "km/h"}
